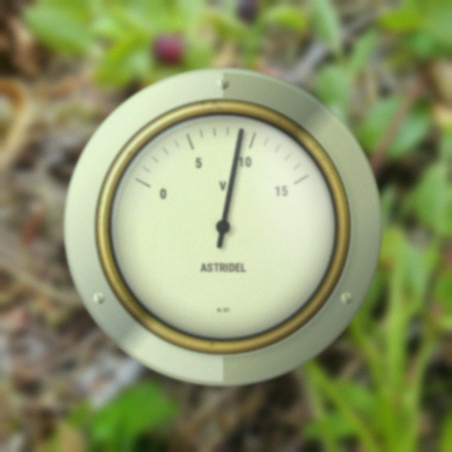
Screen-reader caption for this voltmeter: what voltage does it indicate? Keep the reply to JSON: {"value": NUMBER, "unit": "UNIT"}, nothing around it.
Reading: {"value": 9, "unit": "V"}
